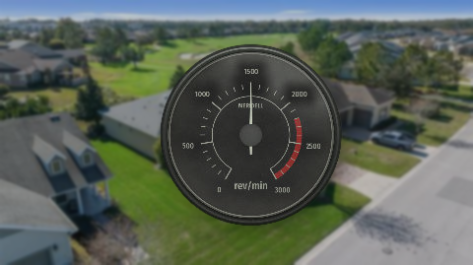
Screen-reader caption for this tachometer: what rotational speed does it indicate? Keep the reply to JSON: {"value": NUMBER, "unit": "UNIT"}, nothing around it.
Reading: {"value": 1500, "unit": "rpm"}
